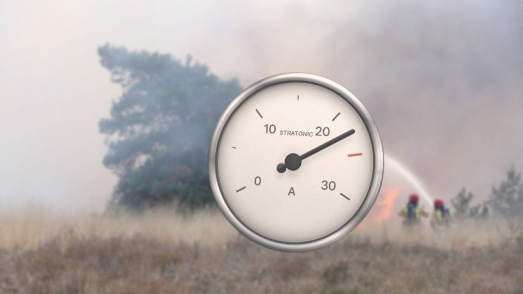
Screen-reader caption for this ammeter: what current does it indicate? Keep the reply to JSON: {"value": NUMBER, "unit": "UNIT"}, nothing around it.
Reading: {"value": 22.5, "unit": "A"}
